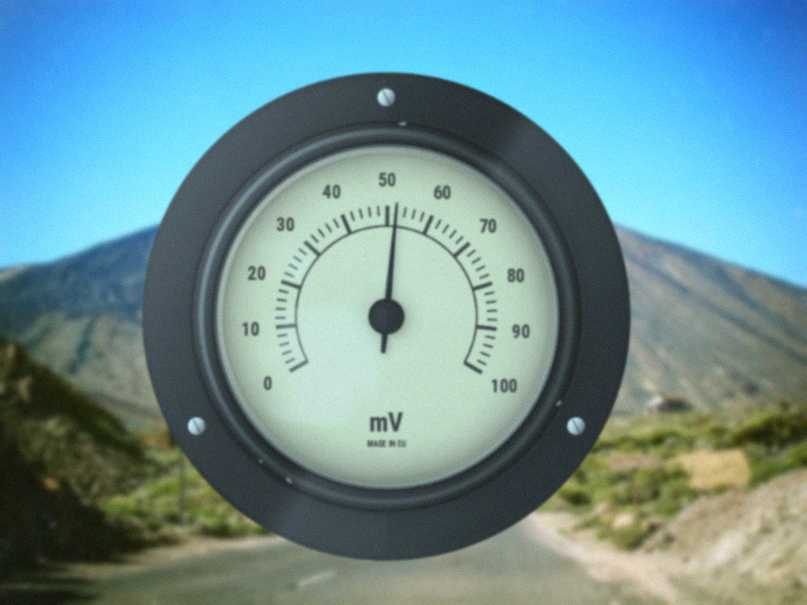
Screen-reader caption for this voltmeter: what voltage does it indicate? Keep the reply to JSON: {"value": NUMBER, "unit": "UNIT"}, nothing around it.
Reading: {"value": 52, "unit": "mV"}
